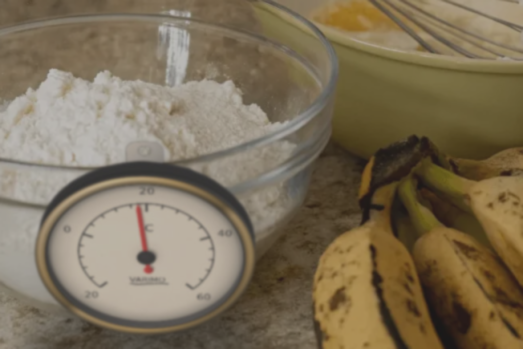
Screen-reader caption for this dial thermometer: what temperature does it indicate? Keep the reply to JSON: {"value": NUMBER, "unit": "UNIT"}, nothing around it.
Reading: {"value": 18, "unit": "°C"}
